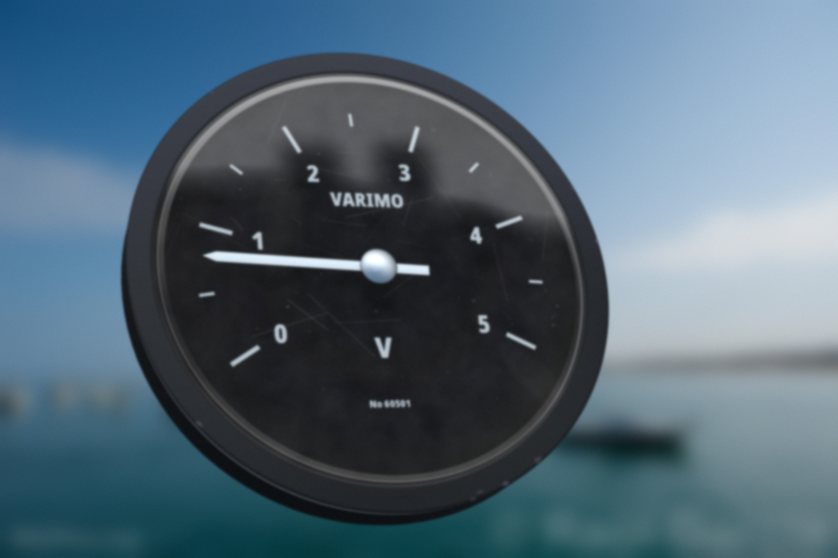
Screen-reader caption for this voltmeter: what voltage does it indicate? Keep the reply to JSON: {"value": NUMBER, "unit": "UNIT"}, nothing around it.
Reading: {"value": 0.75, "unit": "V"}
